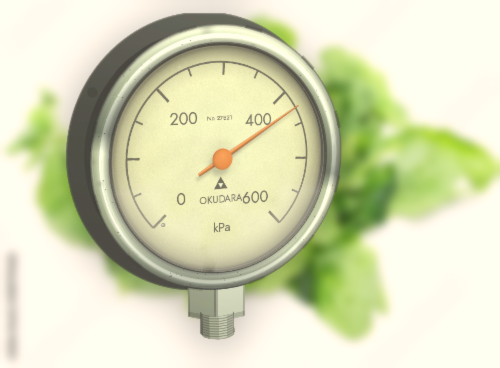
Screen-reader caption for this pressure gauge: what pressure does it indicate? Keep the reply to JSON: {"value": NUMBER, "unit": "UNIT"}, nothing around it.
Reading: {"value": 425, "unit": "kPa"}
